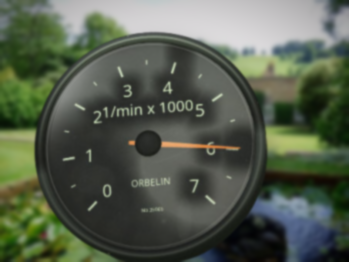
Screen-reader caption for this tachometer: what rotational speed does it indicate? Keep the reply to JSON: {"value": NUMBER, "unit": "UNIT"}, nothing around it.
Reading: {"value": 6000, "unit": "rpm"}
